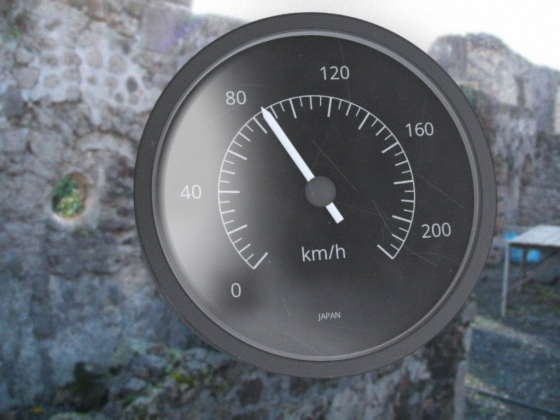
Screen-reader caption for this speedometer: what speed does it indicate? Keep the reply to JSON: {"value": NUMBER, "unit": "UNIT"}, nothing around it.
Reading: {"value": 85, "unit": "km/h"}
